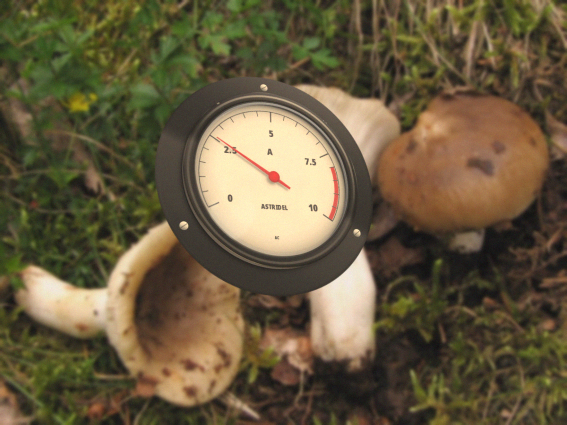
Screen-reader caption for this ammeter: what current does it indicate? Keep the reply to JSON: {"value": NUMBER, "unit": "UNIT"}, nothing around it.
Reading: {"value": 2.5, "unit": "A"}
